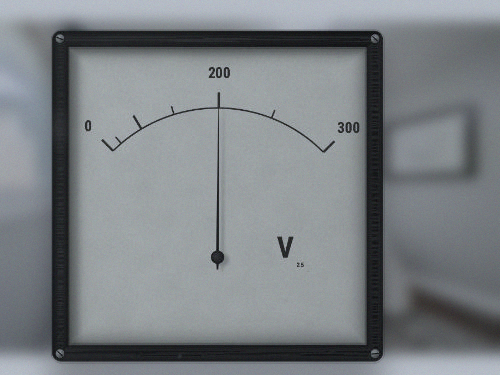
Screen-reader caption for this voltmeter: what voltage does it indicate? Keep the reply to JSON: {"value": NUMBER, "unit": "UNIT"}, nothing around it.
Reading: {"value": 200, "unit": "V"}
